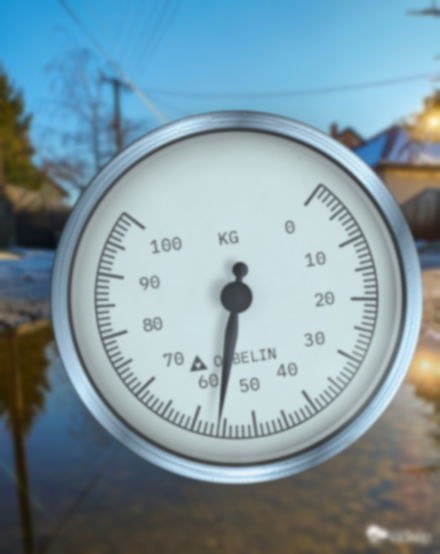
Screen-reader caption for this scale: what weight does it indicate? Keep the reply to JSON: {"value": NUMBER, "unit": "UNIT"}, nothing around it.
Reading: {"value": 56, "unit": "kg"}
